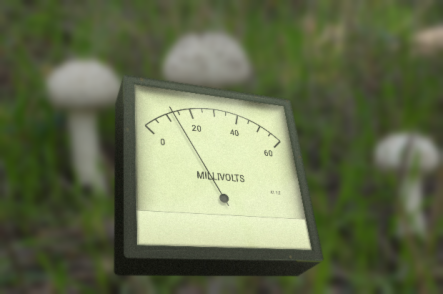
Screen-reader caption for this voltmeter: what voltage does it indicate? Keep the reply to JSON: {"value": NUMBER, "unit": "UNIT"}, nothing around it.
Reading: {"value": 12.5, "unit": "mV"}
